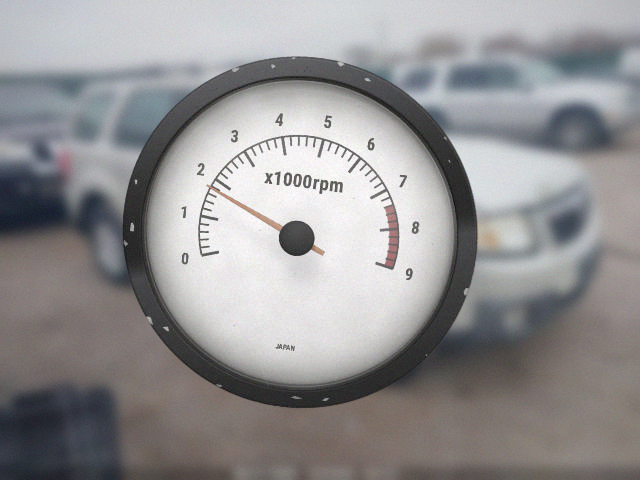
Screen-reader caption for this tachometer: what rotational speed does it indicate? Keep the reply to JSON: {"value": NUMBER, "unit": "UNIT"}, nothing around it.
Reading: {"value": 1800, "unit": "rpm"}
